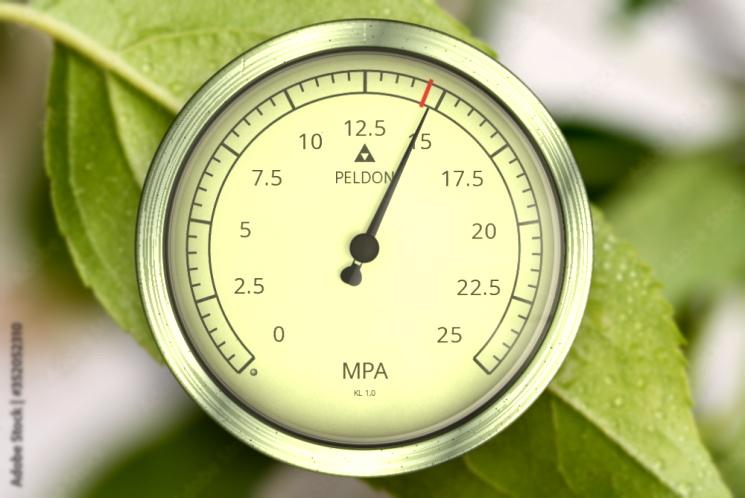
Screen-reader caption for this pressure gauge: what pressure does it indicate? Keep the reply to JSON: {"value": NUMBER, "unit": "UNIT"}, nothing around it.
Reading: {"value": 14.75, "unit": "MPa"}
